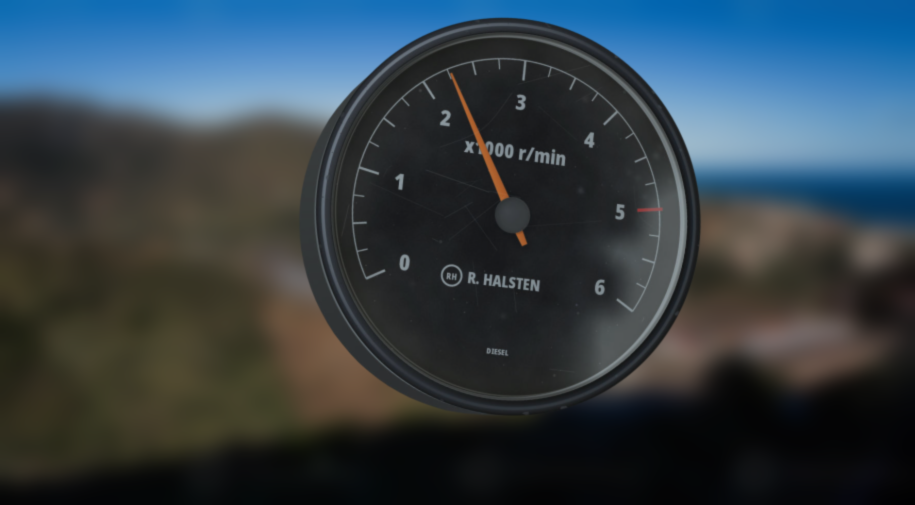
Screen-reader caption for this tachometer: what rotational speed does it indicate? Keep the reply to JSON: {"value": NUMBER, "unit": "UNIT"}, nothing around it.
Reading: {"value": 2250, "unit": "rpm"}
